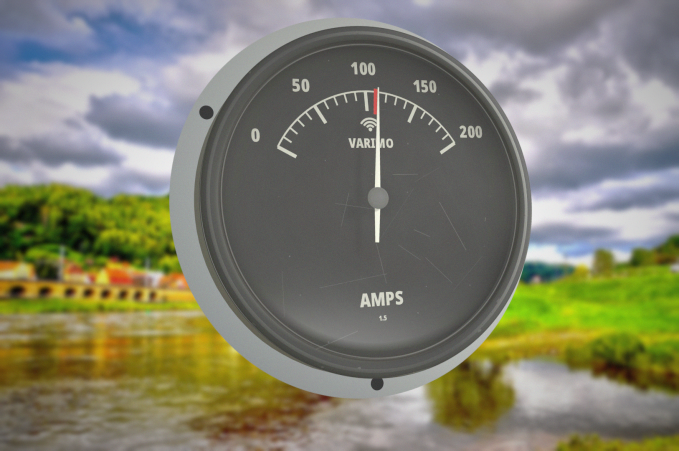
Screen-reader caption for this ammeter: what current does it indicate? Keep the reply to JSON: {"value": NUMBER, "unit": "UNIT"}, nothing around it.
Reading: {"value": 110, "unit": "A"}
